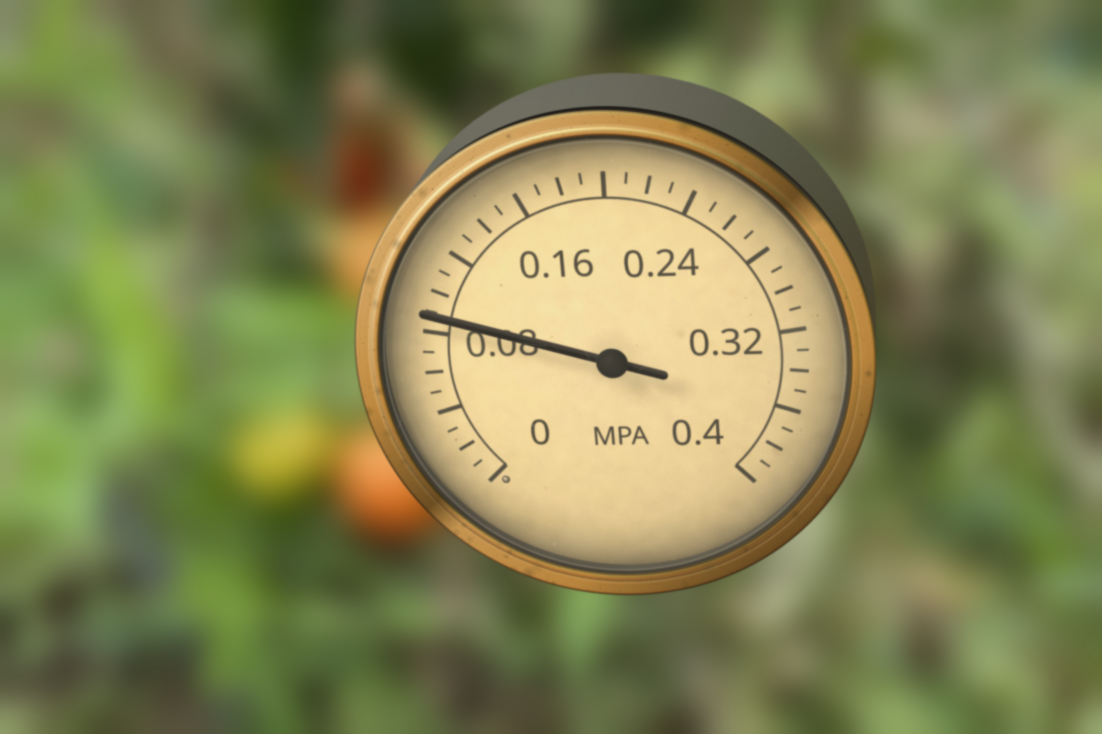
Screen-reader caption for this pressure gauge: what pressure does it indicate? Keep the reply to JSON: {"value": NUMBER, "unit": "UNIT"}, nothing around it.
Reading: {"value": 0.09, "unit": "MPa"}
